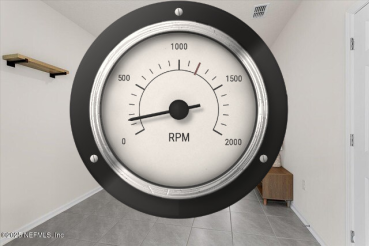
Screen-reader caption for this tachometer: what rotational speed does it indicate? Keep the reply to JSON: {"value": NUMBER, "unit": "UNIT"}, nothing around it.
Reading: {"value": 150, "unit": "rpm"}
